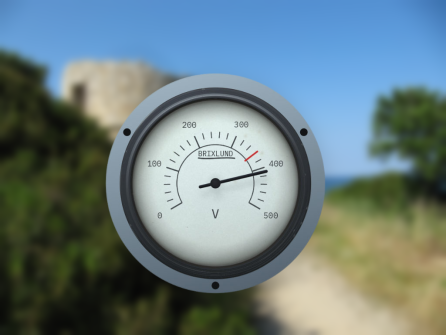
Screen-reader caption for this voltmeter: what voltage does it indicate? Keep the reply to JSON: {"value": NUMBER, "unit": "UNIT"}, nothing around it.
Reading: {"value": 410, "unit": "V"}
